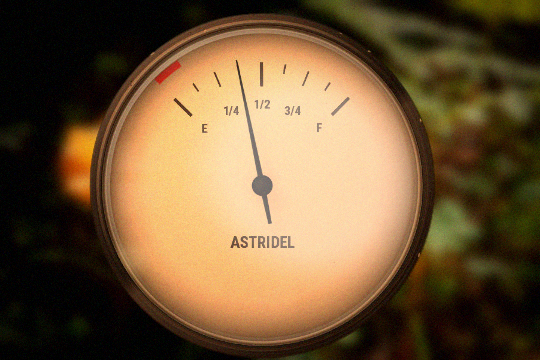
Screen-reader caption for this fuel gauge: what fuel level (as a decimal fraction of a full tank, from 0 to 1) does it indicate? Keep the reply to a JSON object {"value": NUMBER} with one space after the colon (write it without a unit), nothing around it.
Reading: {"value": 0.375}
